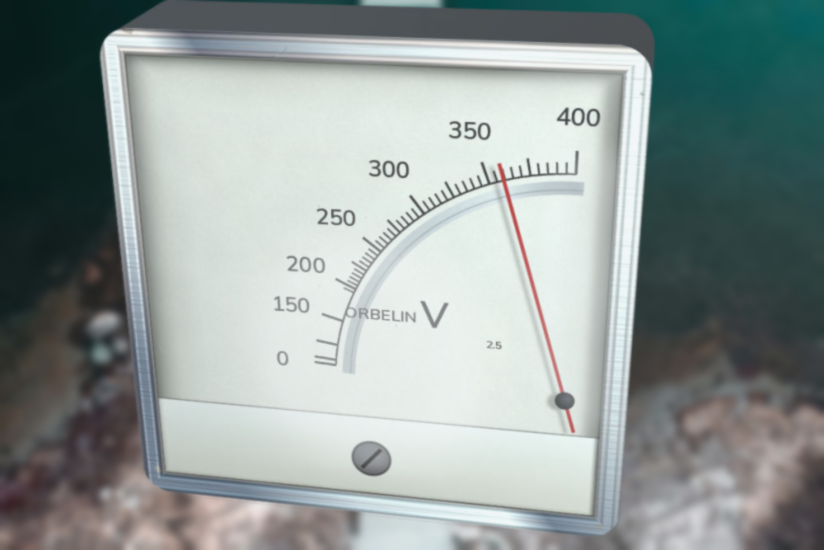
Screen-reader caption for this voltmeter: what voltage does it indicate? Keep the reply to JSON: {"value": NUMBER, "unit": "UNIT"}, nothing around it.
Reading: {"value": 360, "unit": "V"}
